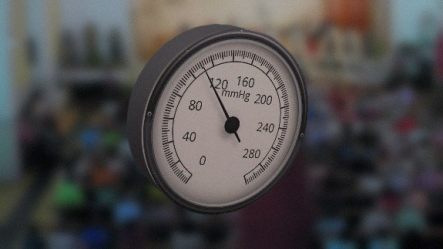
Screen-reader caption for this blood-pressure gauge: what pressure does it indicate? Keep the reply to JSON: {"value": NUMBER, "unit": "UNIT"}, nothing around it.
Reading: {"value": 110, "unit": "mmHg"}
